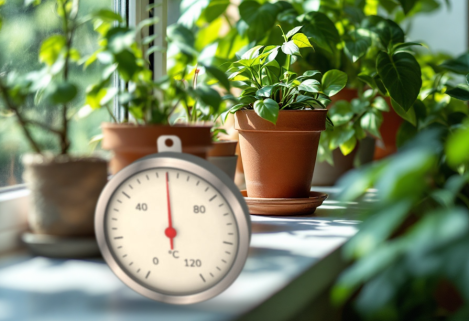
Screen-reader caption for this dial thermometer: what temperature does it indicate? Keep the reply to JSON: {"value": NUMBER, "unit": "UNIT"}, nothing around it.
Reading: {"value": 60, "unit": "°C"}
